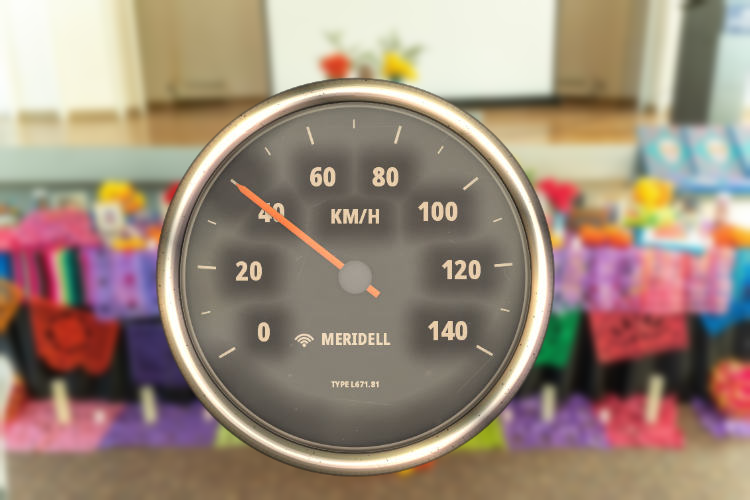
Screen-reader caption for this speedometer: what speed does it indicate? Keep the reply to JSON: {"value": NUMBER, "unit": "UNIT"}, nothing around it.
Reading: {"value": 40, "unit": "km/h"}
